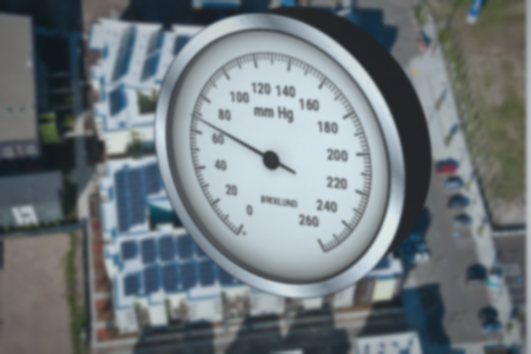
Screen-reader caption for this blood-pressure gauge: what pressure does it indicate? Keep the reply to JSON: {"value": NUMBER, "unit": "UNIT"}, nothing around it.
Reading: {"value": 70, "unit": "mmHg"}
